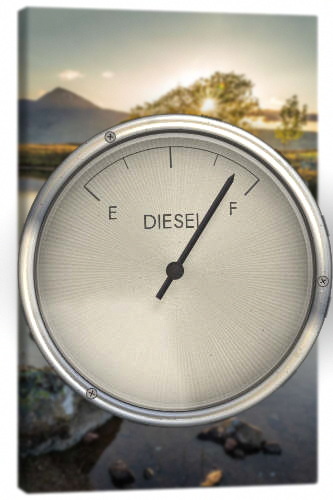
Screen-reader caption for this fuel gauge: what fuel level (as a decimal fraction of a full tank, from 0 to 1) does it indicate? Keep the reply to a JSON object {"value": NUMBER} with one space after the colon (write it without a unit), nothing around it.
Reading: {"value": 0.875}
